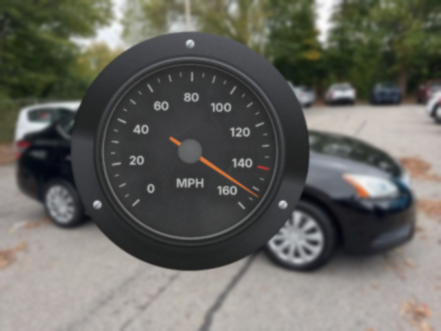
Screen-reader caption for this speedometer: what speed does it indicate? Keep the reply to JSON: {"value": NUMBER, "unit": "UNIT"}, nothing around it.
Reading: {"value": 152.5, "unit": "mph"}
